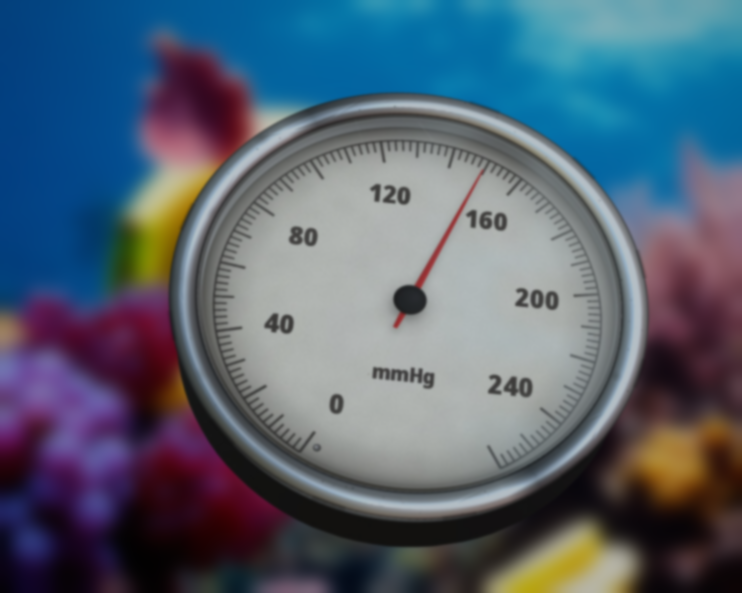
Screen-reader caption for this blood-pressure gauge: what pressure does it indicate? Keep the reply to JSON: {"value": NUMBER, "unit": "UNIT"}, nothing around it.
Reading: {"value": 150, "unit": "mmHg"}
